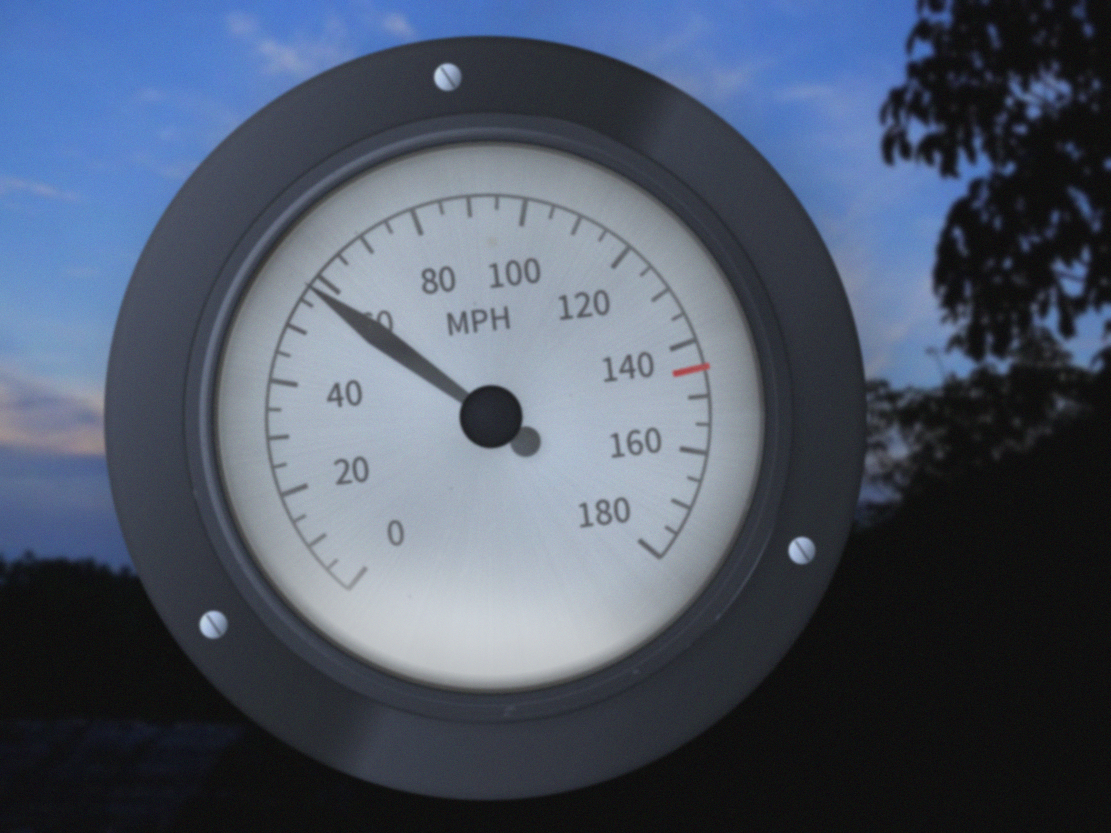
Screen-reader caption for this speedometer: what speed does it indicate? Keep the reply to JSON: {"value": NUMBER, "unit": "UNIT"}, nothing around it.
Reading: {"value": 57.5, "unit": "mph"}
